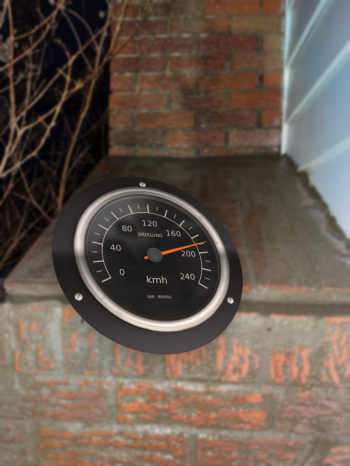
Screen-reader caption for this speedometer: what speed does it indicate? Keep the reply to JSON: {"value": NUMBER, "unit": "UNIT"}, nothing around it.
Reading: {"value": 190, "unit": "km/h"}
